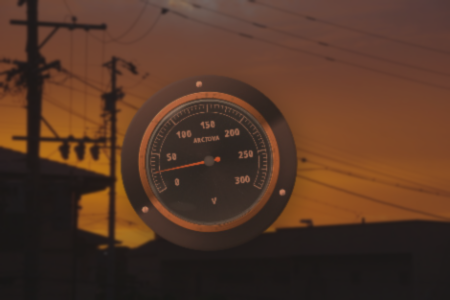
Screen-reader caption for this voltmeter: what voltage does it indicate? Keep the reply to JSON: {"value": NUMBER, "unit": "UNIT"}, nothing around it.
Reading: {"value": 25, "unit": "V"}
